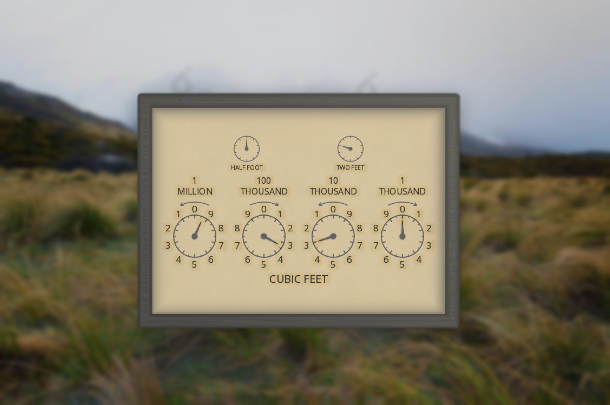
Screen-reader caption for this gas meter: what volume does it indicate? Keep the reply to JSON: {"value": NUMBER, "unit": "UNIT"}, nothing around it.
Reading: {"value": 933000, "unit": "ft³"}
